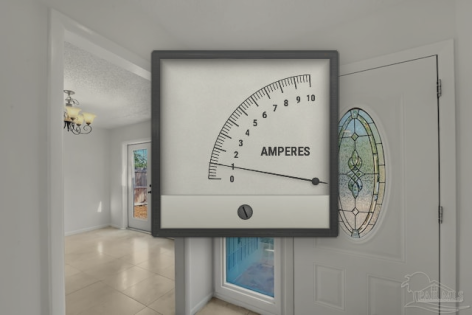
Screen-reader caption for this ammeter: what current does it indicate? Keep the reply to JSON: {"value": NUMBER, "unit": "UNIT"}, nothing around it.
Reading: {"value": 1, "unit": "A"}
